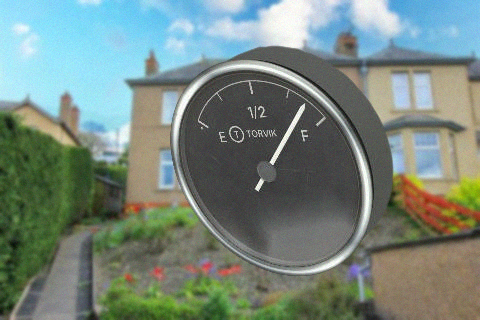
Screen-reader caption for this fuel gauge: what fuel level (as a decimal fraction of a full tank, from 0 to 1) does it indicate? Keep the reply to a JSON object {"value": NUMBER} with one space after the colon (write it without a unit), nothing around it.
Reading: {"value": 0.875}
